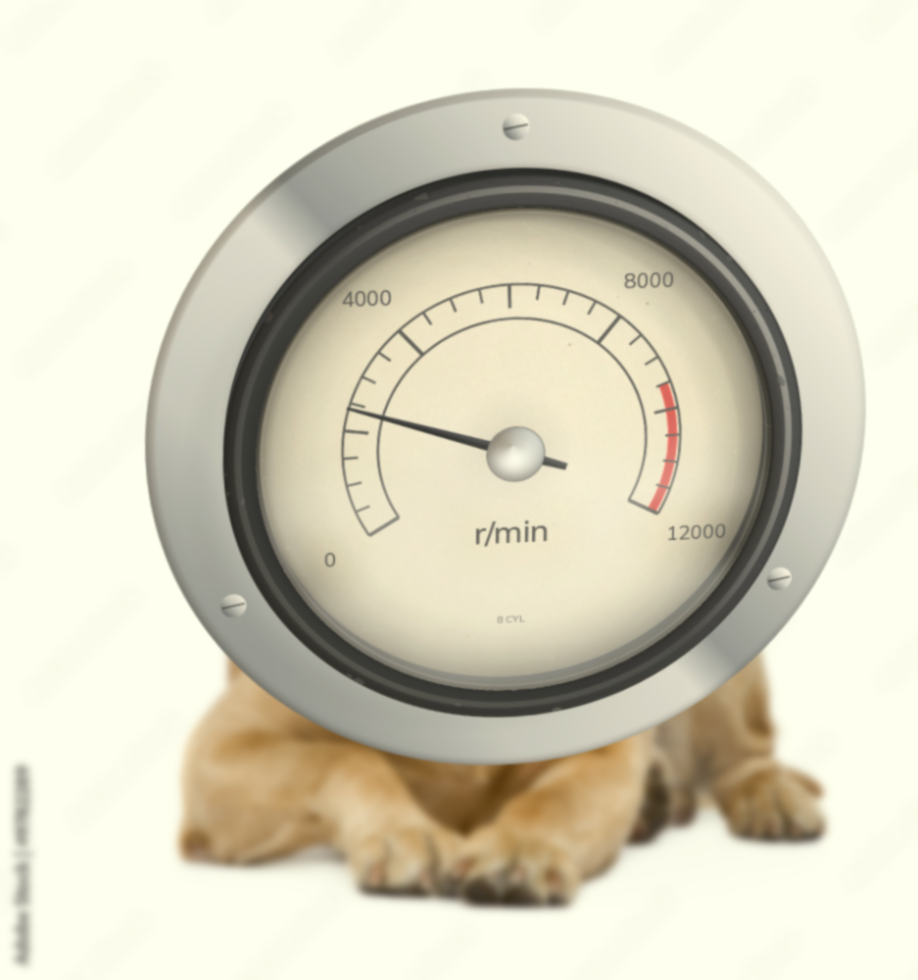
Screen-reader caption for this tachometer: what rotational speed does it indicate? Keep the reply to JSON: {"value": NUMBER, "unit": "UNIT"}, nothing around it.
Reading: {"value": 2500, "unit": "rpm"}
